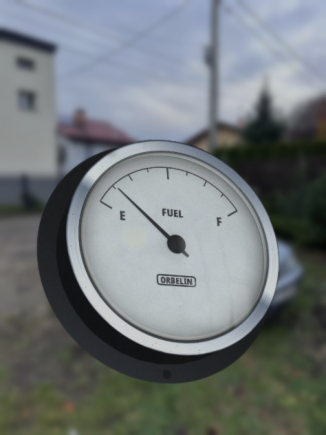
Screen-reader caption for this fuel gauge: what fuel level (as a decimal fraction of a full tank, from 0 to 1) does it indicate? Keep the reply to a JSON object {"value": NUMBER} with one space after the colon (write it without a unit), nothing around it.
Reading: {"value": 0.125}
